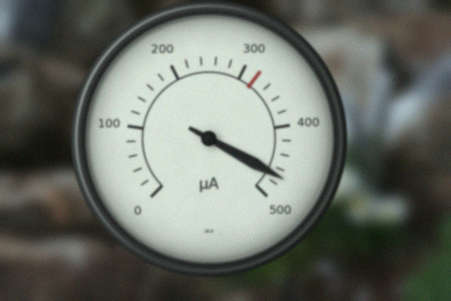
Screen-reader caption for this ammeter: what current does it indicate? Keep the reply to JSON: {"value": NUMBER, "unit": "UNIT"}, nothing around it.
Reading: {"value": 470, "unit": "µA"}
